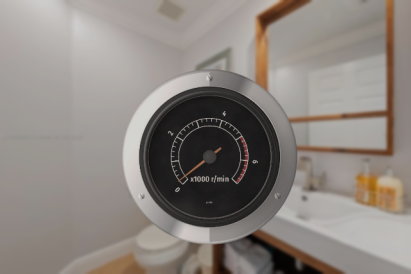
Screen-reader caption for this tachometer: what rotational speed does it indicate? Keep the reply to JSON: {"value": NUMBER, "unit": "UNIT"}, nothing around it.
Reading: {"value": 200, "unit": "rpm"}
